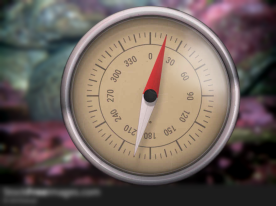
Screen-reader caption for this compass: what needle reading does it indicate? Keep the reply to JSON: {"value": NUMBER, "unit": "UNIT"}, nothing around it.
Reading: {"value": 15, "unit": "°"}
